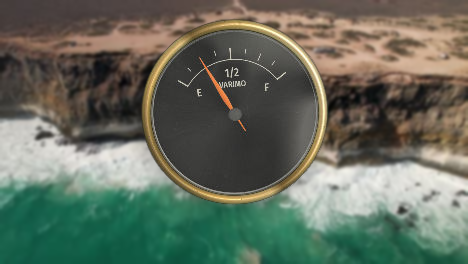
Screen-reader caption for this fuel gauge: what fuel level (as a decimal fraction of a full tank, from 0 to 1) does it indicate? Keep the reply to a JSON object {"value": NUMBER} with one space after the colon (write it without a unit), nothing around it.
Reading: {"value": 0.25}
